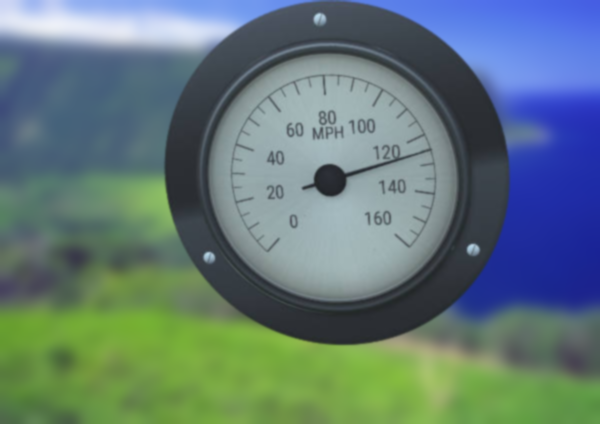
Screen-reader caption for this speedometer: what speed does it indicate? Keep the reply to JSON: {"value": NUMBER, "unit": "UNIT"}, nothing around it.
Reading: {"value": 125, "unit": "mph"}
